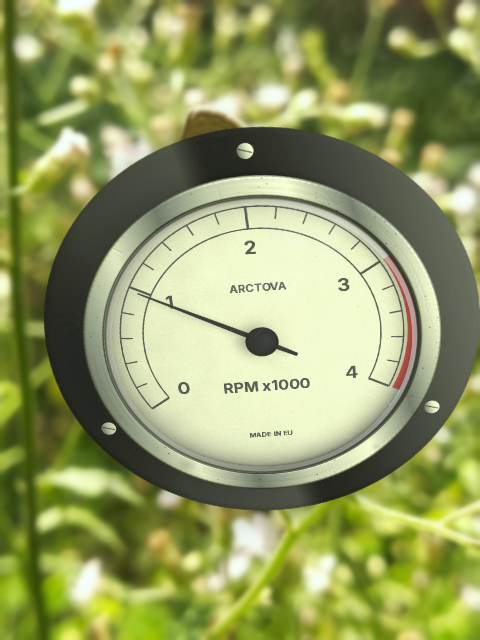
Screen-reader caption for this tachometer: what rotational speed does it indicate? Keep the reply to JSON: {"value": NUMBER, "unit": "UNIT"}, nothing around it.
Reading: {"value": 1000, "unit": "rpm"}
